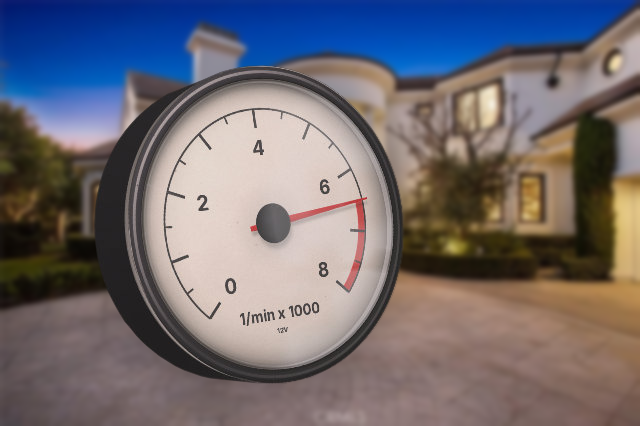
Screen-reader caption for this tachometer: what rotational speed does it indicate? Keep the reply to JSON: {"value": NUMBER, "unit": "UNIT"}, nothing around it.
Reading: {"value": 6500, "unit": "rpm"}
